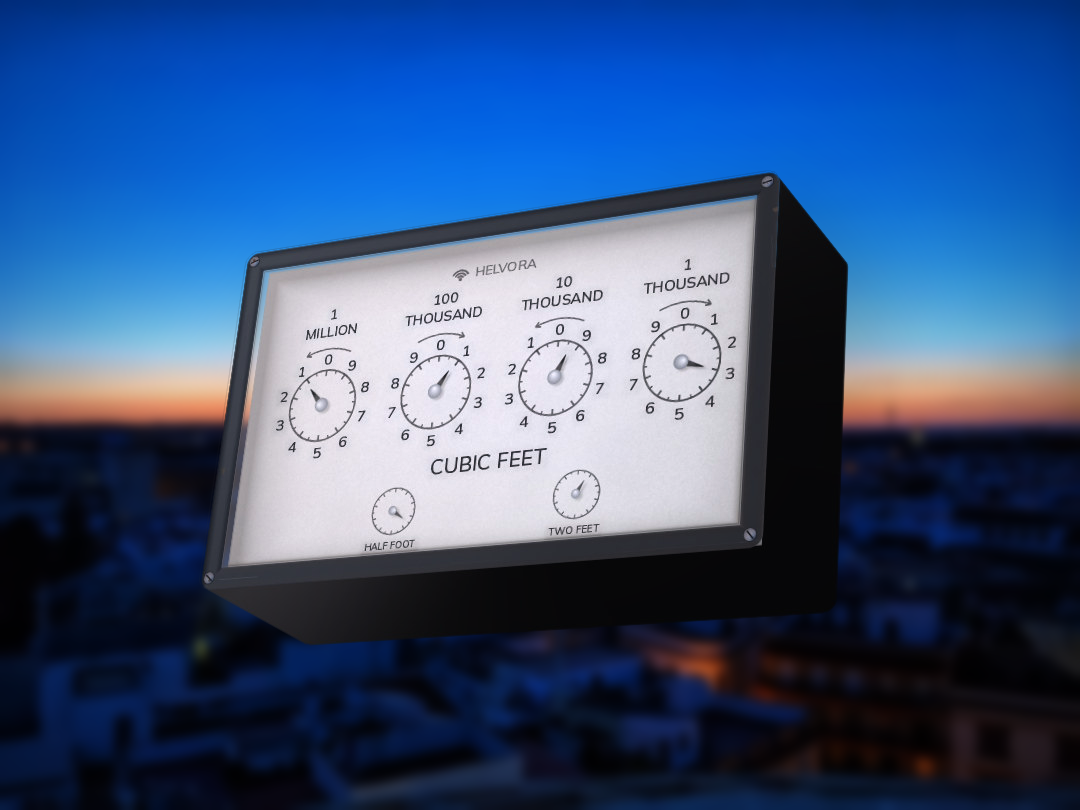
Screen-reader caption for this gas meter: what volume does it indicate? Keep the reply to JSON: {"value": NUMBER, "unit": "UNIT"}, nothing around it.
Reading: {"value": 109300, "unit": "ft³"}
